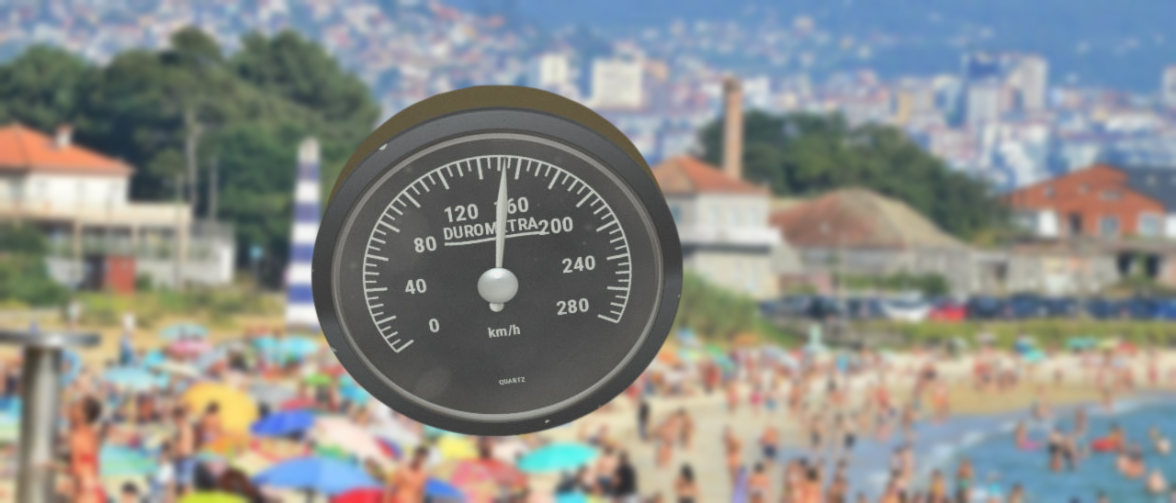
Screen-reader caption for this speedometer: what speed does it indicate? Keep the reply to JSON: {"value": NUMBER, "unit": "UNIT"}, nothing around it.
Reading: {"value": 152.5, "unit": "km/h"}
